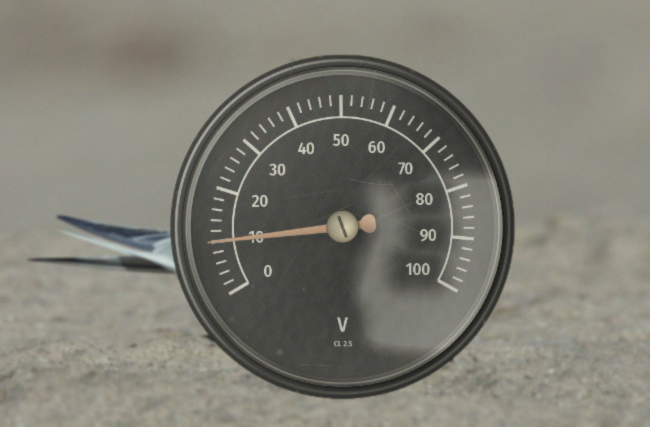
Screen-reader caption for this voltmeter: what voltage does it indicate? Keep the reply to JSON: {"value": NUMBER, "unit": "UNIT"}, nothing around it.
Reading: {"value": 10, "unit": "V"}
